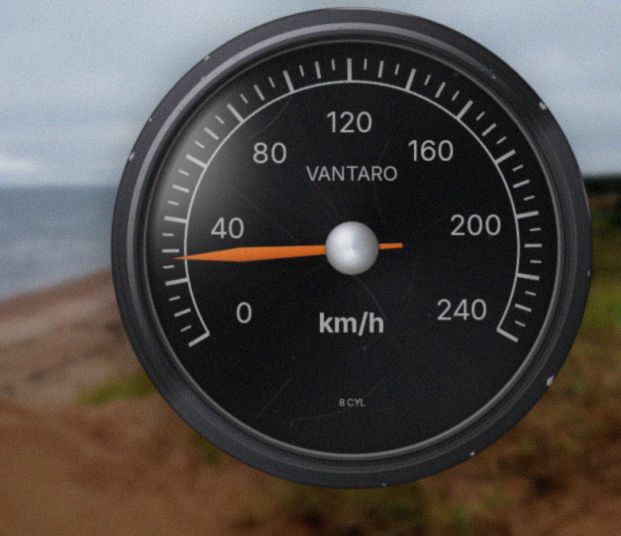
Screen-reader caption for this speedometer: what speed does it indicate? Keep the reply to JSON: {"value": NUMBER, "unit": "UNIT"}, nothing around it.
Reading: {"value": 27.5, "unit": "km/h"}
